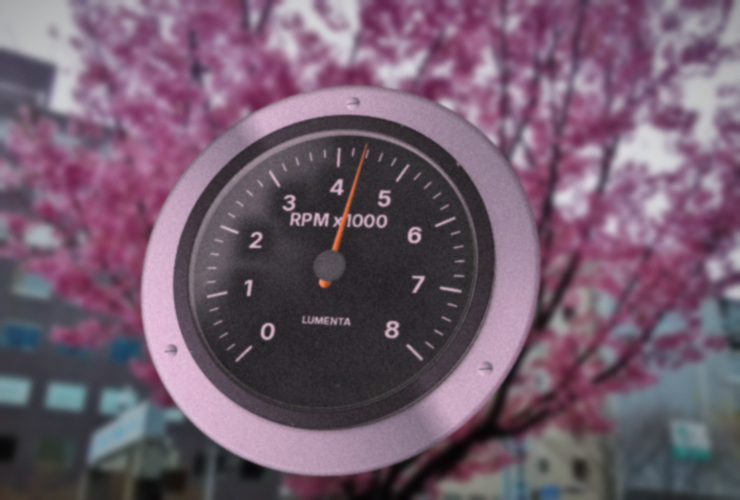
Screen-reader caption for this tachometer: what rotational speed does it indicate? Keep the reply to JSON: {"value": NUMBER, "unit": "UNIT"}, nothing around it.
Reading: {"value": 4400, "unit": "rpm"}
